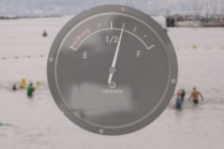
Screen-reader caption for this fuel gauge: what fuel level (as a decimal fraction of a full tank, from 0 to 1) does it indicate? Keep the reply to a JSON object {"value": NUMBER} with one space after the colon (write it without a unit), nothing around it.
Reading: {"value": 0.625}
